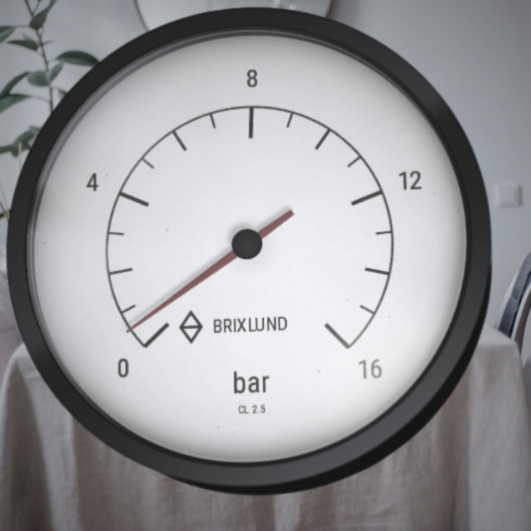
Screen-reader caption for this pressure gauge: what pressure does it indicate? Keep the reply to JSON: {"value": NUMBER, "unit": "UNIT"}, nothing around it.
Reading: {"value": 0.5, "unit": "bar"}
